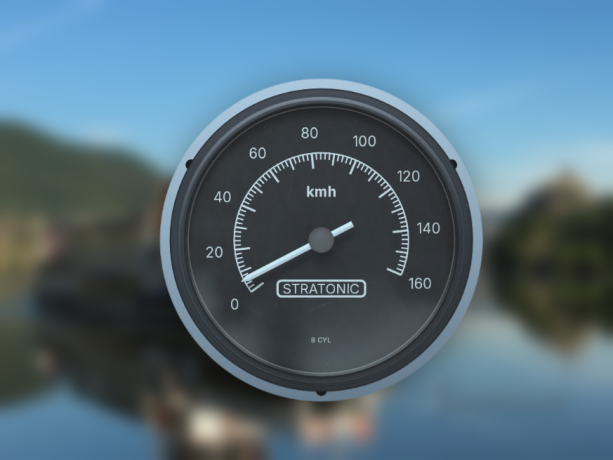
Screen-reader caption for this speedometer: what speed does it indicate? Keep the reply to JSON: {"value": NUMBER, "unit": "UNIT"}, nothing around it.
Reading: {"value": 6, "unit": "km/h"}
